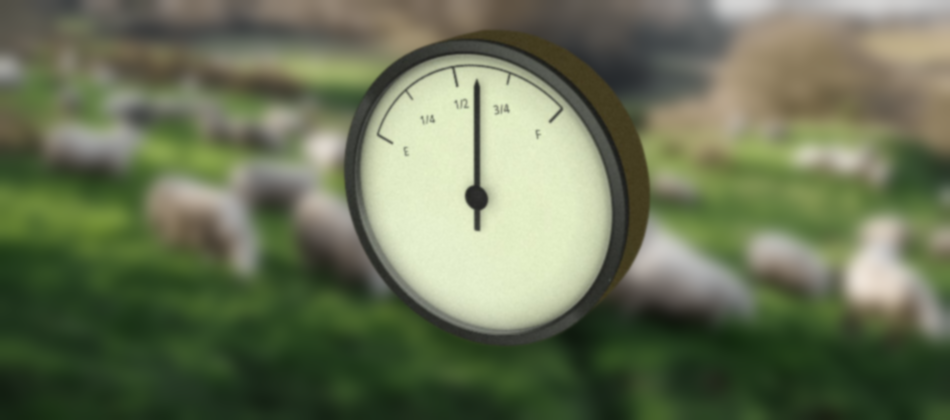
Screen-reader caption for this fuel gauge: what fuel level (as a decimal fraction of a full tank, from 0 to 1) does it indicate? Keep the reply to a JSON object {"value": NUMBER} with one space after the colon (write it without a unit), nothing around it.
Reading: {"value": 0.625}
